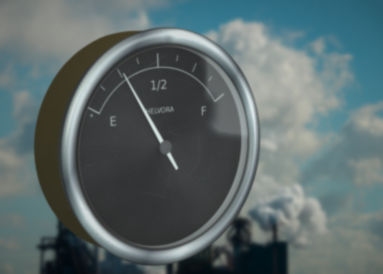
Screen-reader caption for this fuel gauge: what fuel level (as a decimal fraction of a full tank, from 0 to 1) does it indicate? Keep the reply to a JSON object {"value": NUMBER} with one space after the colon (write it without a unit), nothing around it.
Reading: {"value": 0.25}
